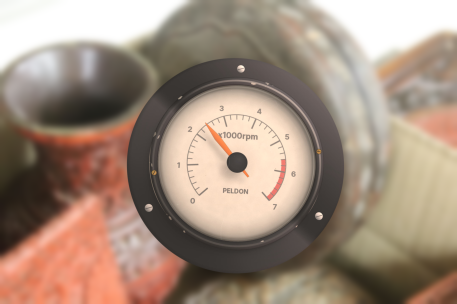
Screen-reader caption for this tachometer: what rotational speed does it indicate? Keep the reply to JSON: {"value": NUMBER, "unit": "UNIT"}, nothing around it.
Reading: {"value": 2400, "unit": "rpm"}
